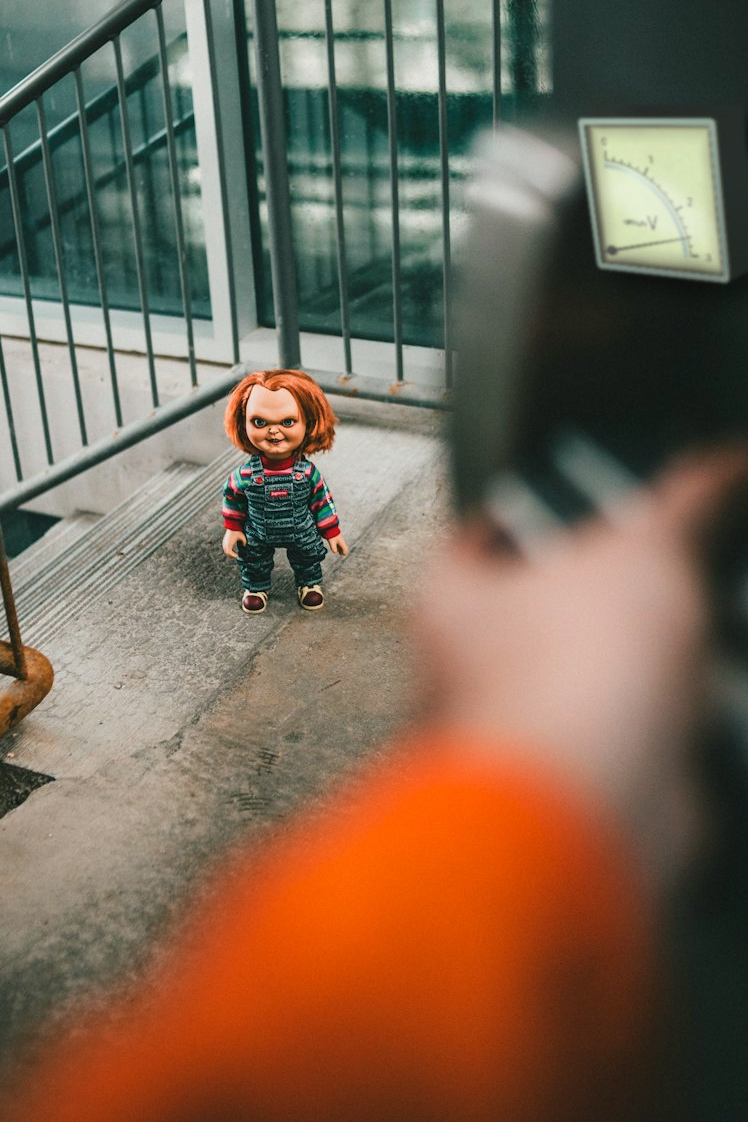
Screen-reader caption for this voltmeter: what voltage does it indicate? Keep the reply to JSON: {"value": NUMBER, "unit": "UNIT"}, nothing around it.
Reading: {"value": 2.6, "unit": "V"}
